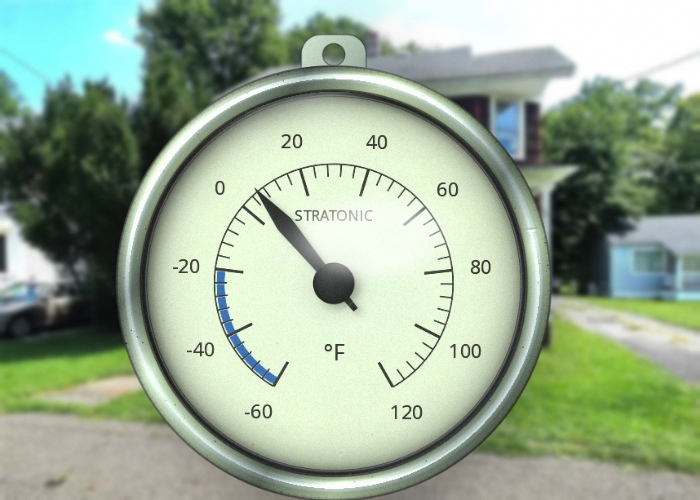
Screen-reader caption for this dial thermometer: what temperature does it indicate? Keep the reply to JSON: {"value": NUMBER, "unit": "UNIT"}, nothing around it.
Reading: {"value": 6, "unit": "°F"}
